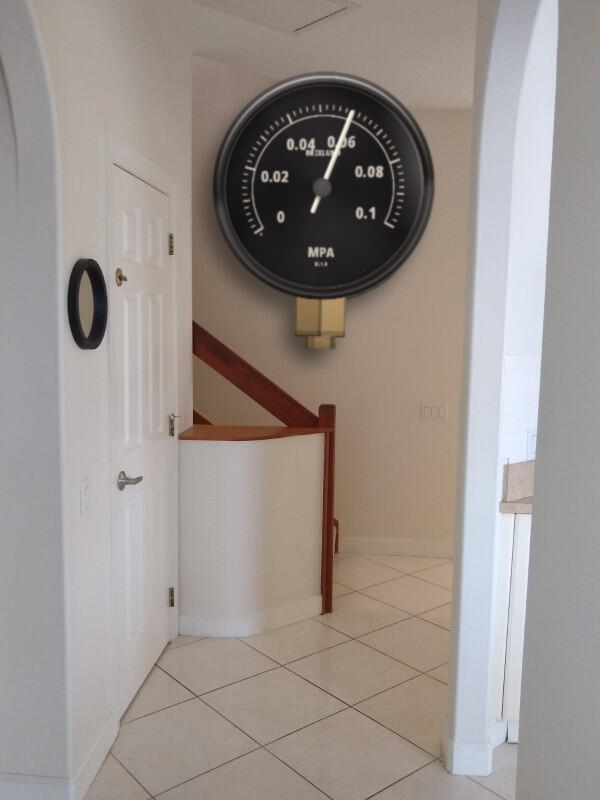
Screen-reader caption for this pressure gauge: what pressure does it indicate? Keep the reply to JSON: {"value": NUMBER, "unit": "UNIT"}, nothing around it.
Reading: {"value": 0.06, "unit": "MPa"}
